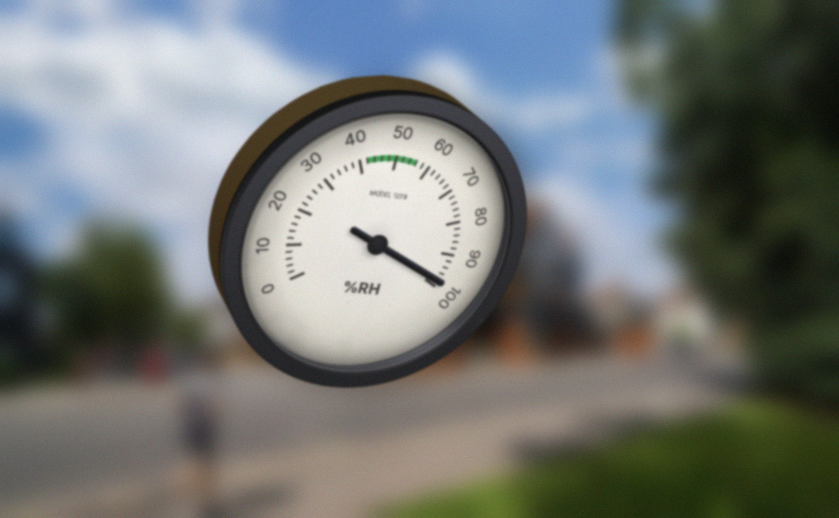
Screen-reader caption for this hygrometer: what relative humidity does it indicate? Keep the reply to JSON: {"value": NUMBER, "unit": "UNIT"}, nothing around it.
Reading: {"value": 98, "unit": "%"}
